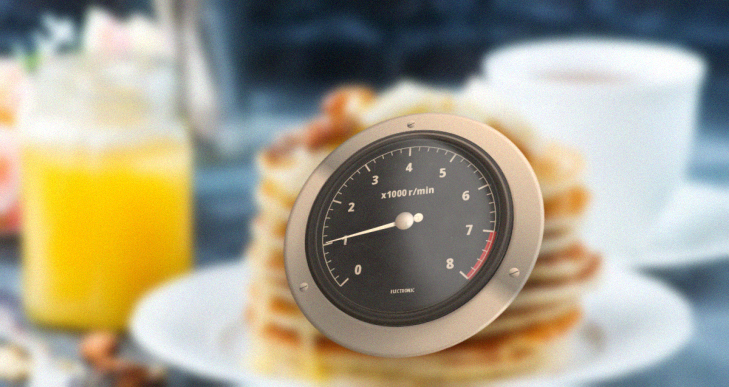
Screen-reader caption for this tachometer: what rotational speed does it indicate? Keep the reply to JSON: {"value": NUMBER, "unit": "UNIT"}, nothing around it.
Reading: {"value": 1000, "unit": "rpm"}
